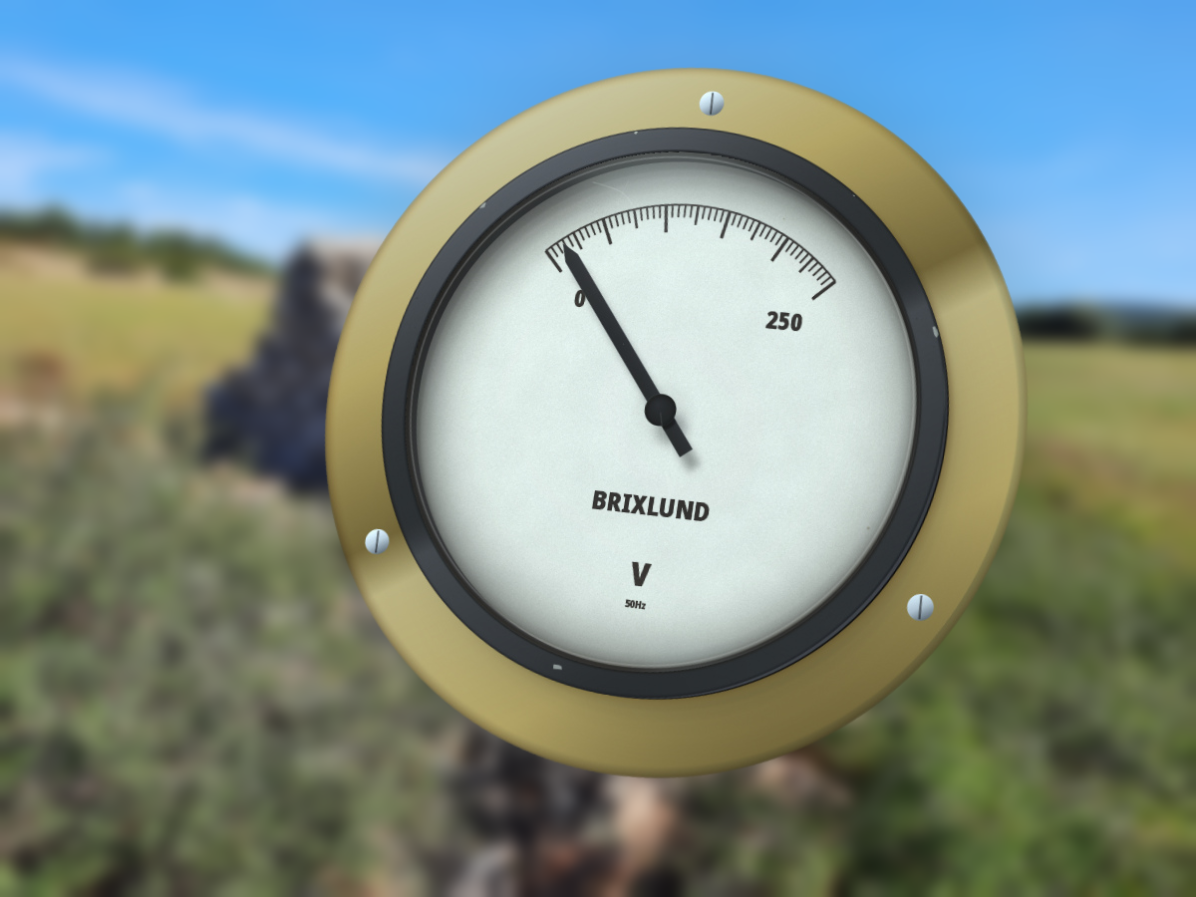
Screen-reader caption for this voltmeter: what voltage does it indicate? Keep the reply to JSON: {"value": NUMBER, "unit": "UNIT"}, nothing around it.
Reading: {"value": 15, "unit": "V"}
